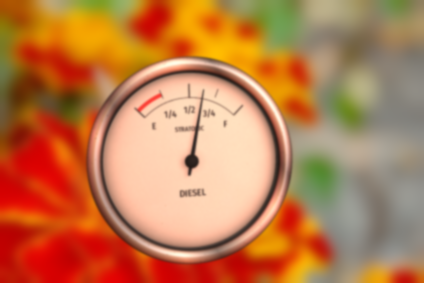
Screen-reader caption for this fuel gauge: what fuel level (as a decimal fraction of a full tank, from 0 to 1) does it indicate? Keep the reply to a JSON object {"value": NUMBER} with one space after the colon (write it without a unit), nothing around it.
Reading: {"value": 0.625}
